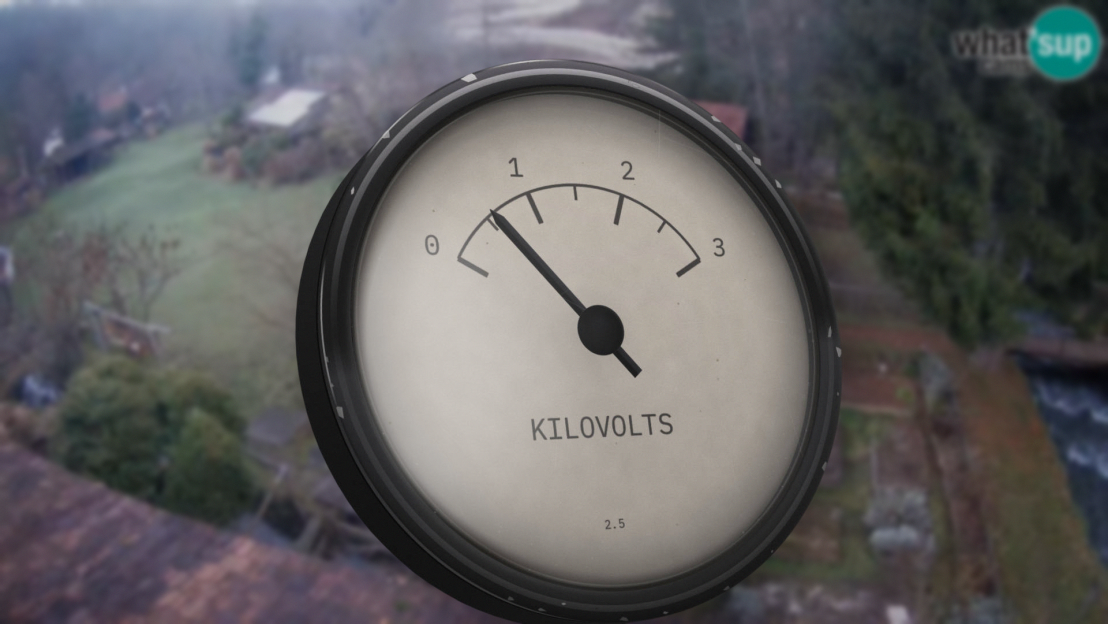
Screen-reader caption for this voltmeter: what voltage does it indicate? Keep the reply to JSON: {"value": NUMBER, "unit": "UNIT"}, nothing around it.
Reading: {"value": 0.5, "unit": "kV"}
